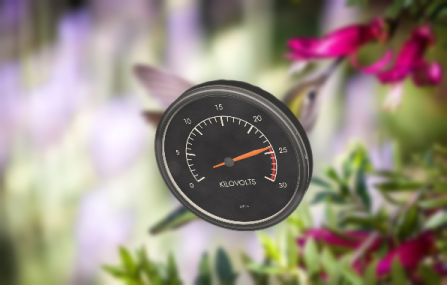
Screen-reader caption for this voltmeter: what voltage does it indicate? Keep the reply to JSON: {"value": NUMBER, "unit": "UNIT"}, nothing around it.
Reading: {"value": 24, "unit": "kV"}
